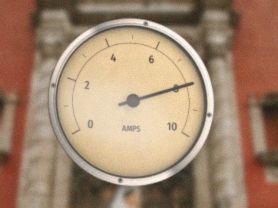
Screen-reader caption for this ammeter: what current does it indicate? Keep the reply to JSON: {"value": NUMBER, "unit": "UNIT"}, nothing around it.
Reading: {"value": 8, "unit": "A"}
